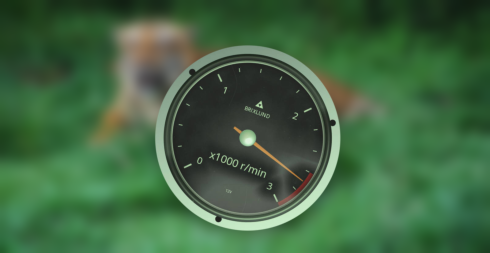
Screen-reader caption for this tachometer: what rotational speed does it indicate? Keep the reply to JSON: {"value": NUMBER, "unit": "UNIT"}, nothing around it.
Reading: {"value": 2700, "unit": "rpm"}
